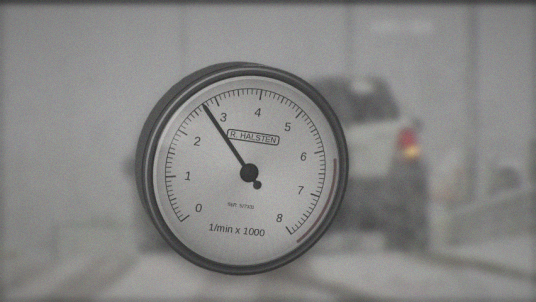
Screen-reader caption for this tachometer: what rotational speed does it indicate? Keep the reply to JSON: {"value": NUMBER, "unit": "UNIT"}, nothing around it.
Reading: {"value": 2700, "unit": "rpm"}
